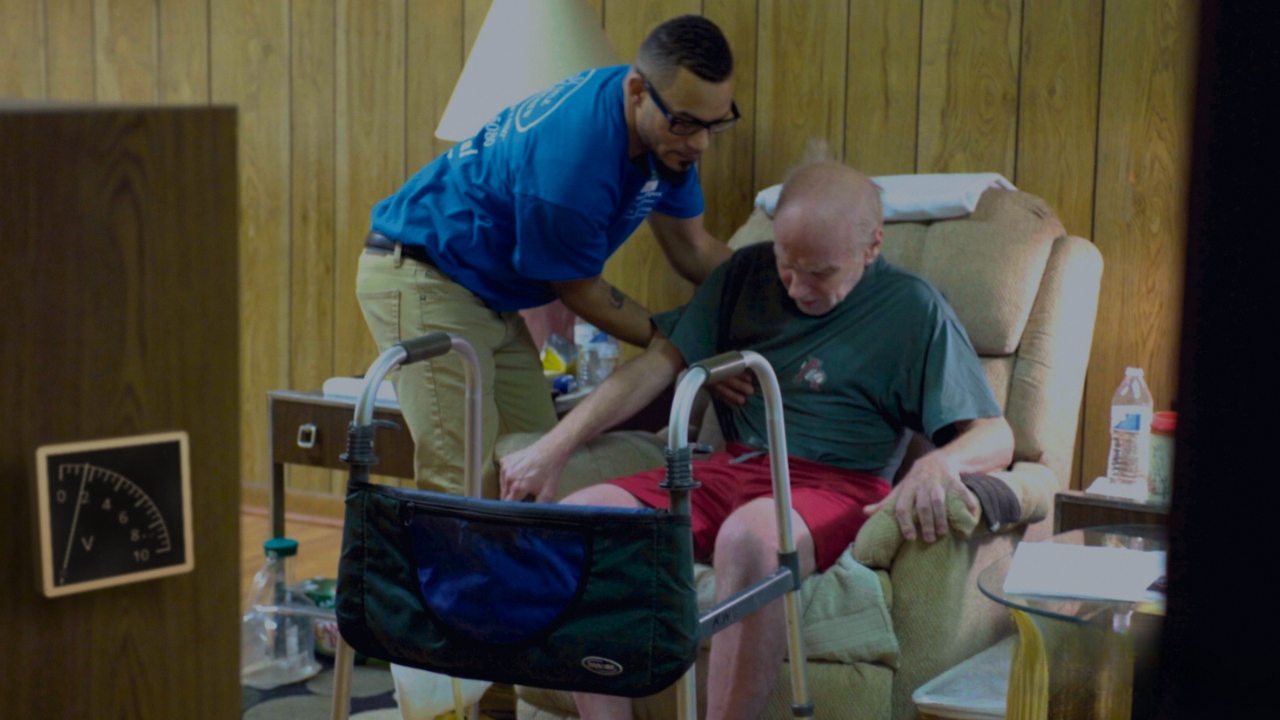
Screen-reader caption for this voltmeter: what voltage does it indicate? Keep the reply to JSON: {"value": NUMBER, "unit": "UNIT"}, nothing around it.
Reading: {"value": 1.5, "unit": "V"}
